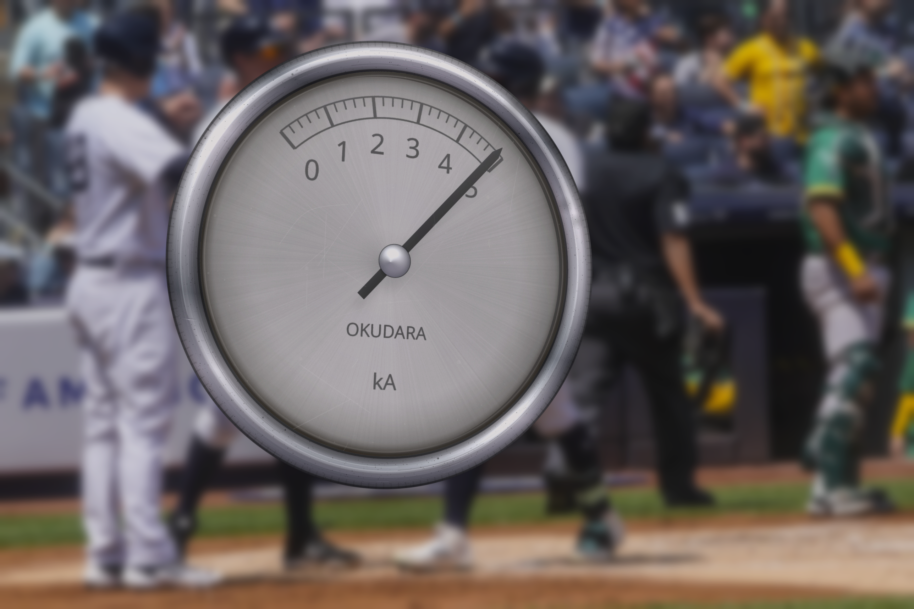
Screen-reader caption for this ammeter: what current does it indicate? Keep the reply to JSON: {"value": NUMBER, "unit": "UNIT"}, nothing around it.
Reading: {"value": 4.8, "unit": "kA"}
